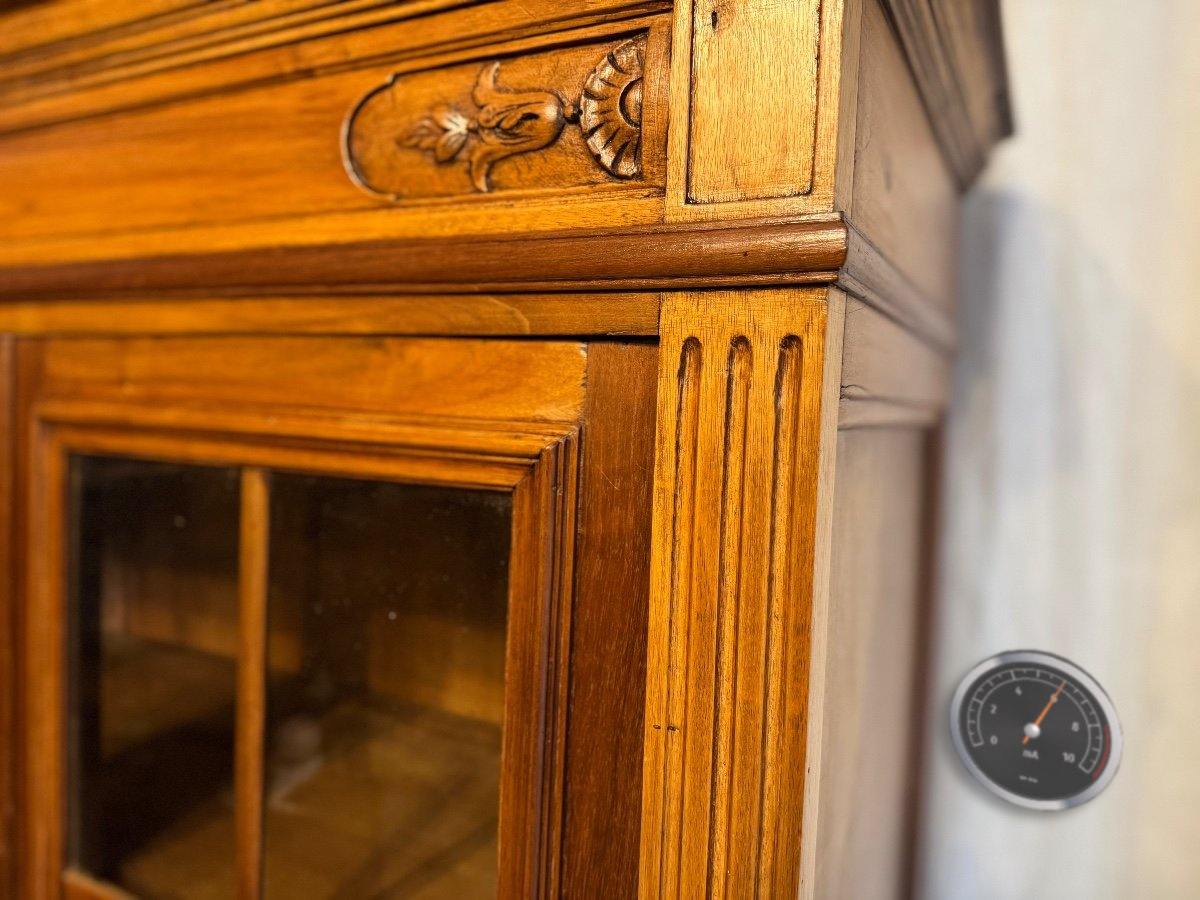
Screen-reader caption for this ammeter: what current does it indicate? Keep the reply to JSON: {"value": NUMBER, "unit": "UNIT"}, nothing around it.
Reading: {"value": 6, "unit": "mA"}
